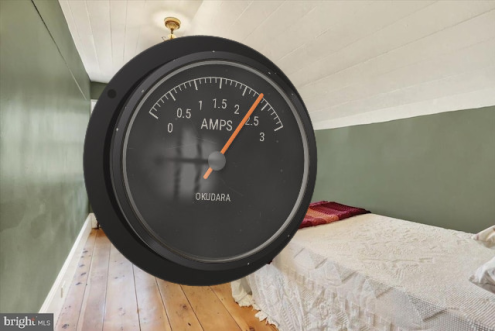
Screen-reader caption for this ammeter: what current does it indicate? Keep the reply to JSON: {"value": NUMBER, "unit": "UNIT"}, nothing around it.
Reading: {"value": 2.3, "unit": "A"}
